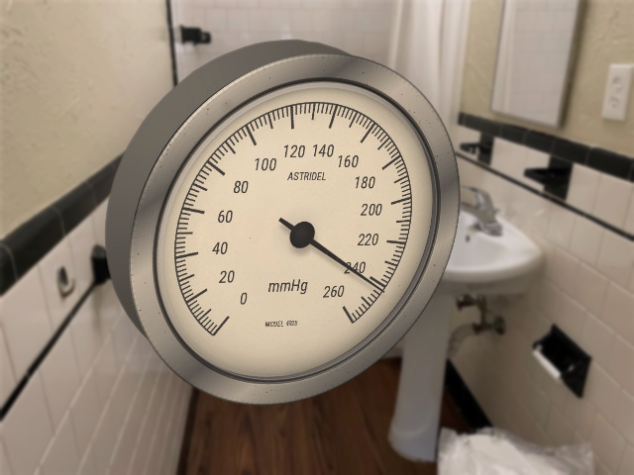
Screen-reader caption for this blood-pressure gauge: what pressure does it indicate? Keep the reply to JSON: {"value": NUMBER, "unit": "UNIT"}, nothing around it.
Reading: {"value": 242, "unit": "mmHg"}
